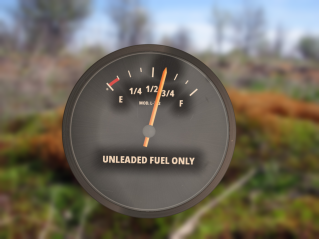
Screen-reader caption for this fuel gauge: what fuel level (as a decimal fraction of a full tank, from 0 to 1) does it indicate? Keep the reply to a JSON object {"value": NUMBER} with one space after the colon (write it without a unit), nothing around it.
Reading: {"value": 0.625}
